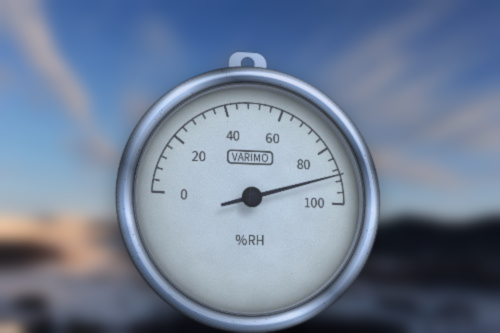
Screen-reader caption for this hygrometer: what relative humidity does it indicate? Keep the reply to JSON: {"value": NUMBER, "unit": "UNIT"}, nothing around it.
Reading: {"value": 90, "unit": "%"}
